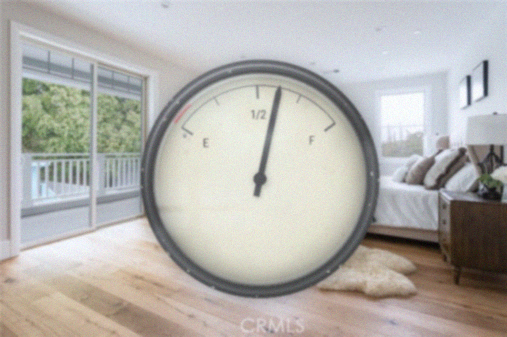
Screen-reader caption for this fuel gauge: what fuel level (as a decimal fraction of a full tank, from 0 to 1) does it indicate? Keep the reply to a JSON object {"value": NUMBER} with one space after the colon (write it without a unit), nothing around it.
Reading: {"value": 0.625}
